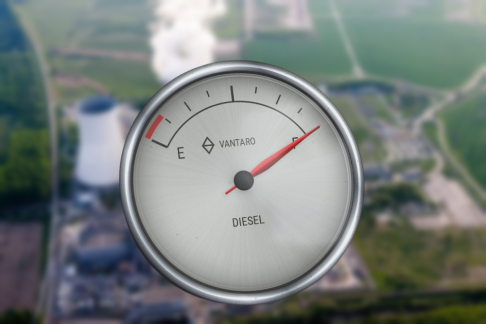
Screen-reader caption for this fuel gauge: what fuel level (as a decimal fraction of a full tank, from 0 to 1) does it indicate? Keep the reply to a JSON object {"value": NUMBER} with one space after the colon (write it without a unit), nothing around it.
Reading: {"value": 1}
